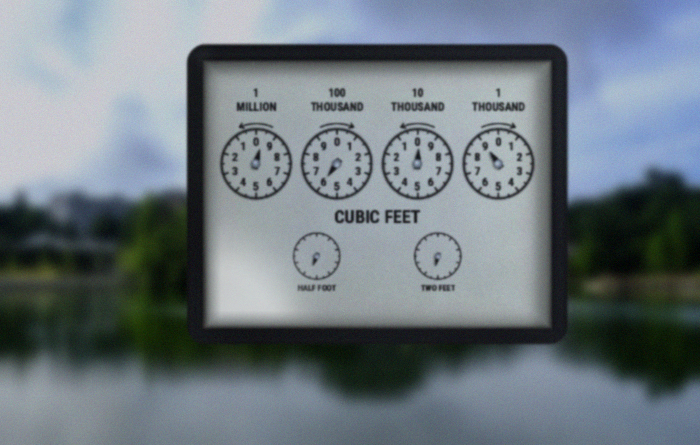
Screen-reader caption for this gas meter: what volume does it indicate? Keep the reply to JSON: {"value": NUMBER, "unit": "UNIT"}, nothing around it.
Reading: {"value": 959900, "unit": "ft³"}
